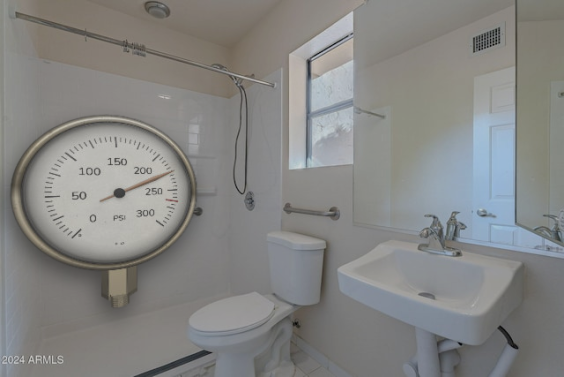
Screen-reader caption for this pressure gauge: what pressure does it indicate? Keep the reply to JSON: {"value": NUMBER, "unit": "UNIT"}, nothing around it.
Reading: {"value": 225, "unit": "psi"}
